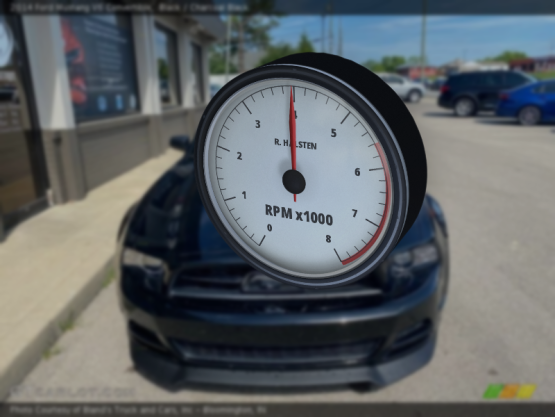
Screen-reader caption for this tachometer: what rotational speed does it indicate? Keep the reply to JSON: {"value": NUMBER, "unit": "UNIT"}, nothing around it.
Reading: {"value": 4000, "unit": "rpm"}
